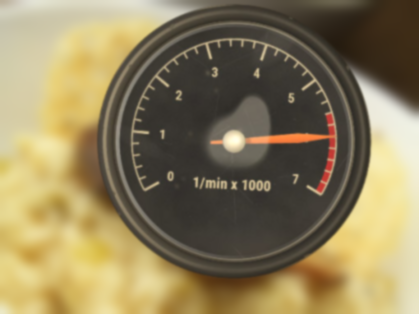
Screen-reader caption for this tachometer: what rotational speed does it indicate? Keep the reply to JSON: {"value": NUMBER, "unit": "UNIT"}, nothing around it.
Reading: {"value": 6000, "unit": "rpm"}
